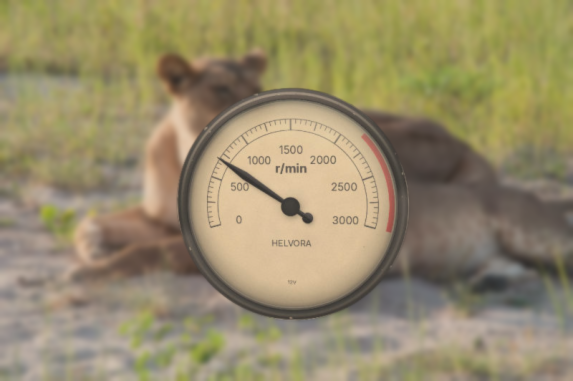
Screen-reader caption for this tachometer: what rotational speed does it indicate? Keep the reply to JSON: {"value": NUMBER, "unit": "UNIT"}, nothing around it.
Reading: {"value": 700, "unit": "rpm"}
